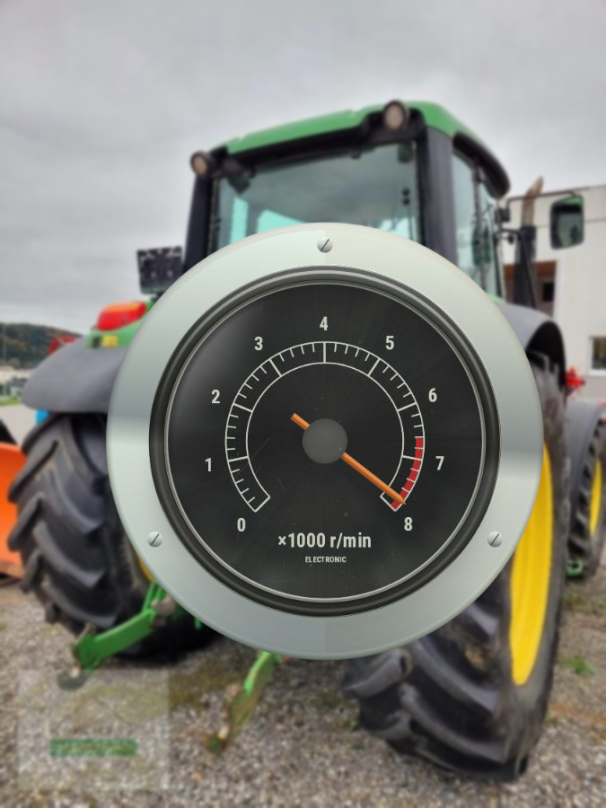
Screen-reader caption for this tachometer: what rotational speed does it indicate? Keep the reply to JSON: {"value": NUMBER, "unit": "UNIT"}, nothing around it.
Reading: {"value": 7800, "unit": "rpm"}
